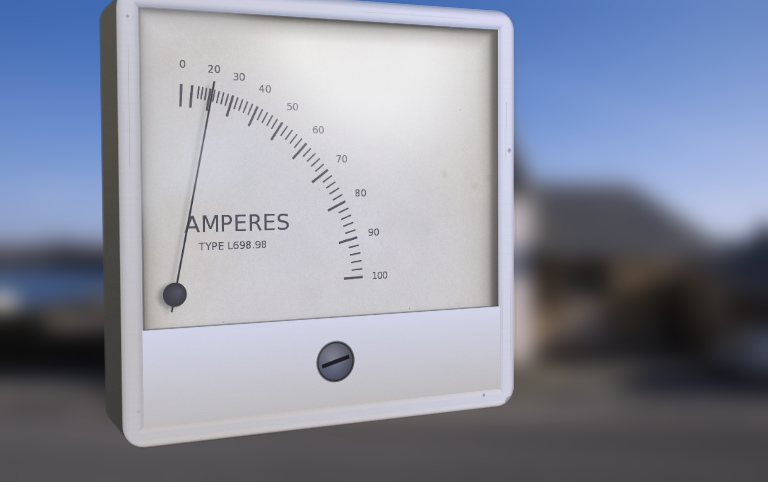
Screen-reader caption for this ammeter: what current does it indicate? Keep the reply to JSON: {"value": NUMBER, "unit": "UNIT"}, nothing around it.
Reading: {"value": 20, "unit": "A"}
